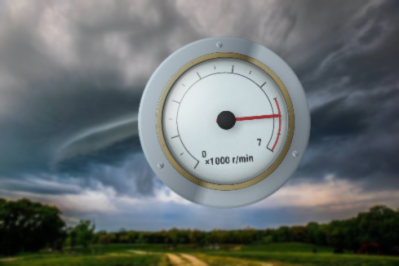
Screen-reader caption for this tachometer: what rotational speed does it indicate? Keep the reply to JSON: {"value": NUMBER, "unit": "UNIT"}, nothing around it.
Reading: {"value": 6000, "unit": "rpm"}
